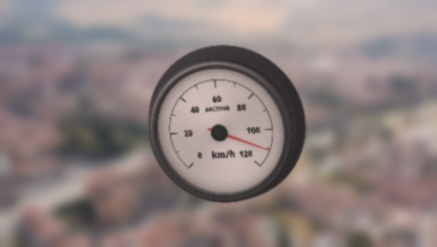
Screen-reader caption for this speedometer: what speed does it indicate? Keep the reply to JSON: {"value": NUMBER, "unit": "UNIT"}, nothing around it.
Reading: {"value": 110, "unit": "km/h"}
